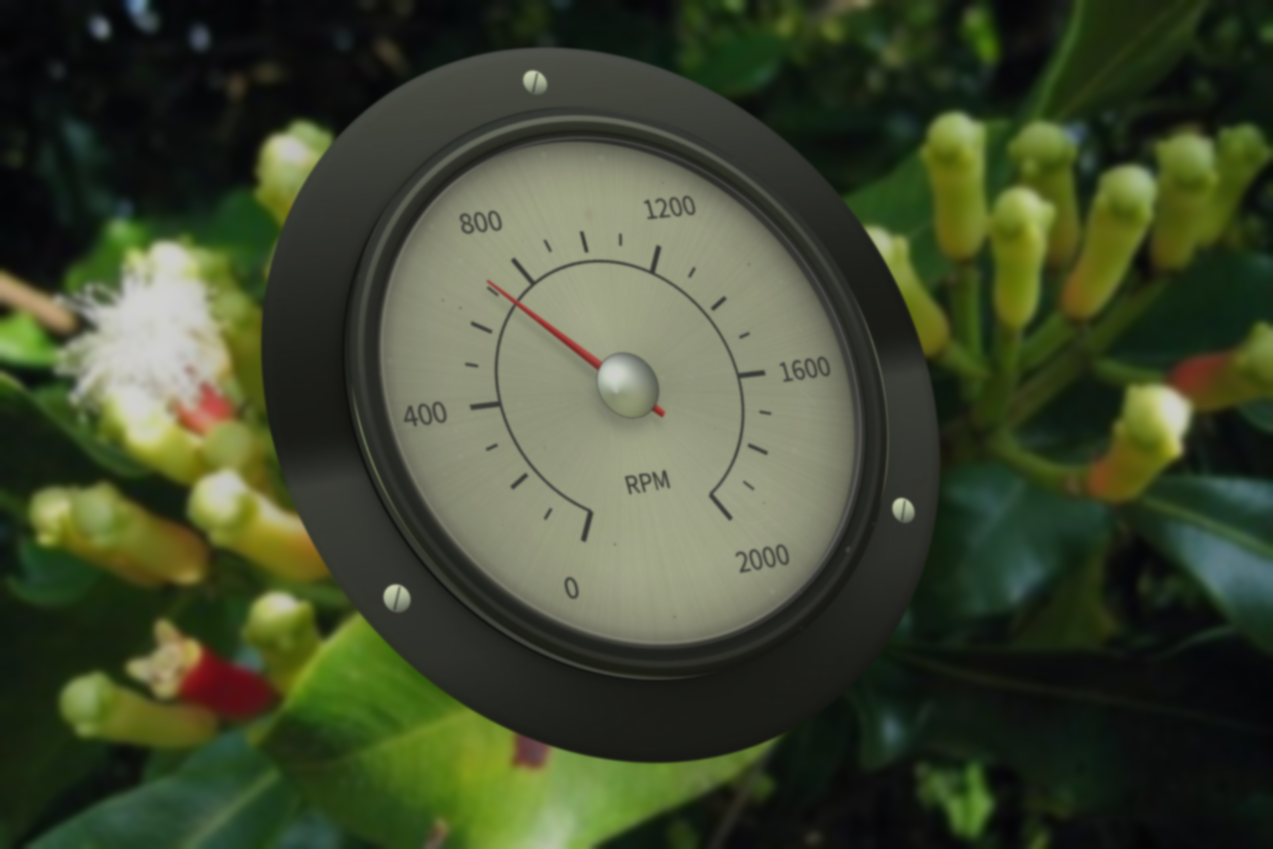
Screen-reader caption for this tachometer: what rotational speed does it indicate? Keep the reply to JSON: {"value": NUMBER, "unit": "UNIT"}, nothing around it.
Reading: {"value": 700, "unit": "rpm"}
